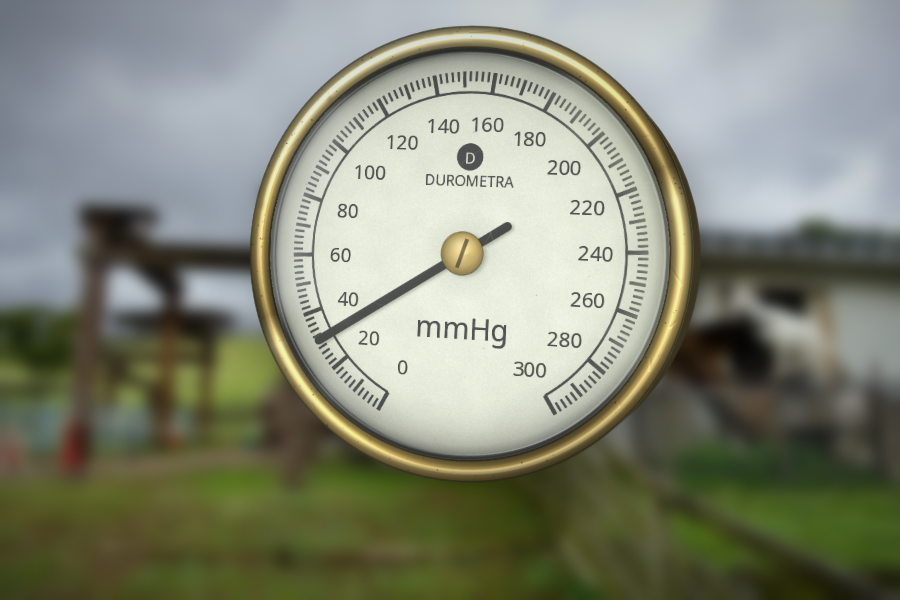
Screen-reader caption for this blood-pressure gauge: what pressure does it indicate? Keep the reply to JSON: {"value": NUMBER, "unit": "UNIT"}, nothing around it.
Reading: {"value": 30, "unit": "mmHg"}
